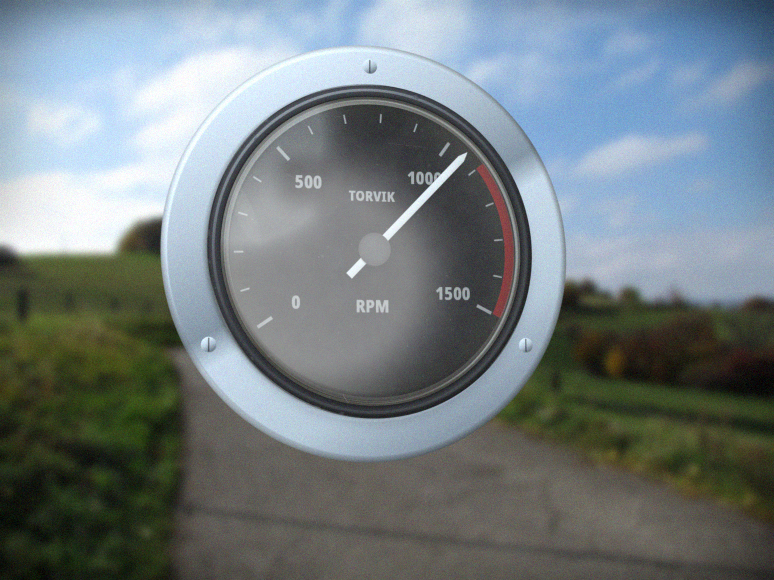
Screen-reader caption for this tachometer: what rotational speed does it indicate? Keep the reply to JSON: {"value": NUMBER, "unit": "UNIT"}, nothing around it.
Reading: {"value": 1050, "unit": "rpm"}
